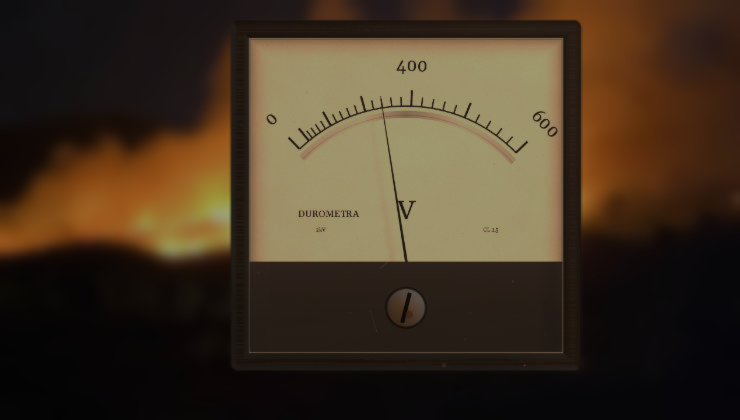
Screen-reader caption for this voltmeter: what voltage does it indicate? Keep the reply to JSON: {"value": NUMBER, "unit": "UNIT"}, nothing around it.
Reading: {"value": 340, "unit": "V"}
